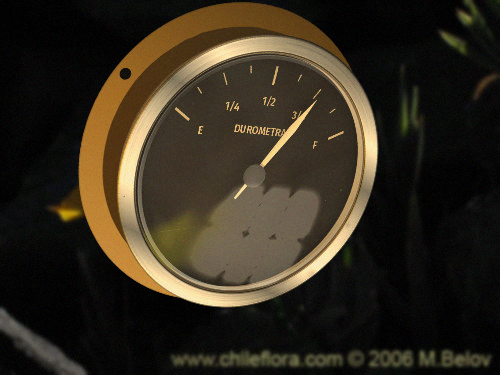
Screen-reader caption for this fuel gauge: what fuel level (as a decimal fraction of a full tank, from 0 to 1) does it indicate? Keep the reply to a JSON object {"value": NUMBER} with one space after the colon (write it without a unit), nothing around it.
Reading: {"value": 0.75}
